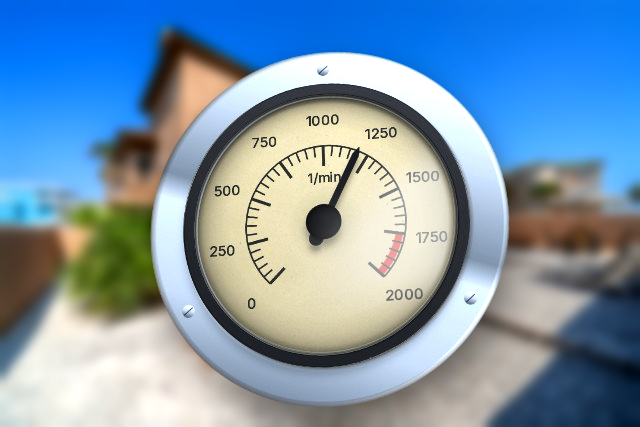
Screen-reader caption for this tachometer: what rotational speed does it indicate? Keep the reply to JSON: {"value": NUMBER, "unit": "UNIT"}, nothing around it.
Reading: {"value": 1200, "unit": "rpm"}
